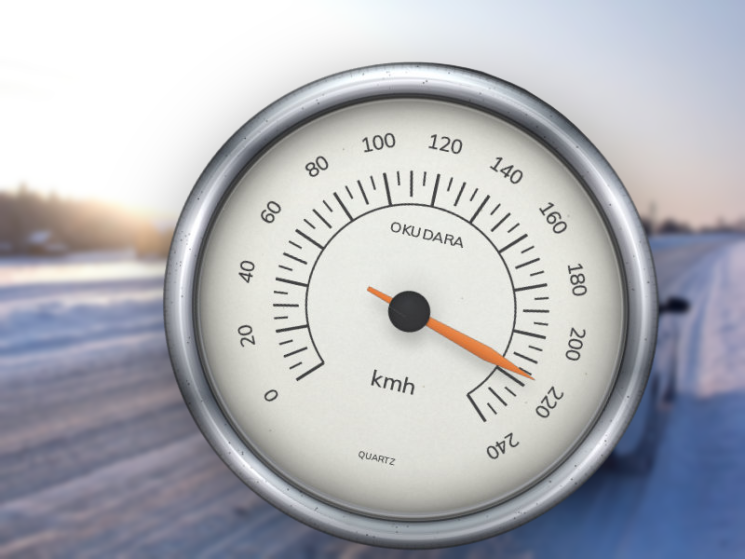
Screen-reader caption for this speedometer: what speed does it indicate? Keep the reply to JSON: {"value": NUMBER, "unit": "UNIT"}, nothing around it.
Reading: {"value": 215, "unit": "km/h"}
